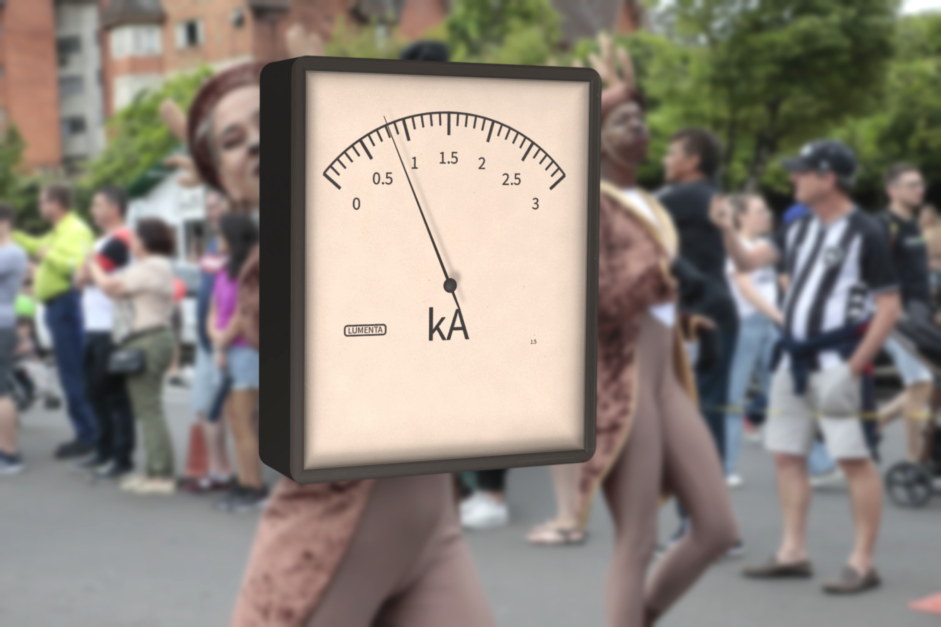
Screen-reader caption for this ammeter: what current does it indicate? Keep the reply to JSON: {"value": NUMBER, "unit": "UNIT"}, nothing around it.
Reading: {"value": 0.8, "unit": "kA"}
